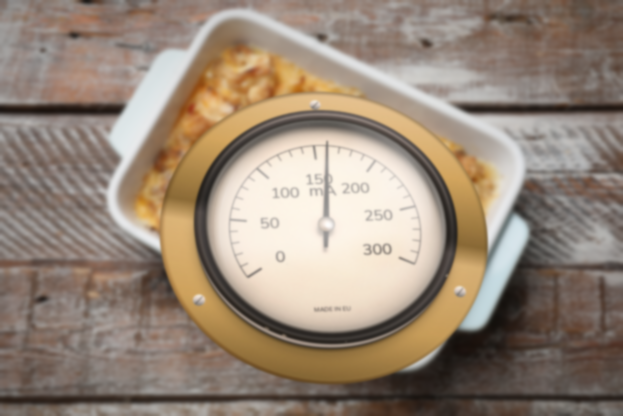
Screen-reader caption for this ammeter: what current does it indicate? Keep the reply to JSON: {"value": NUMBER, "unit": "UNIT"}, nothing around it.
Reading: {"value": 160, "unit": "mA"}
